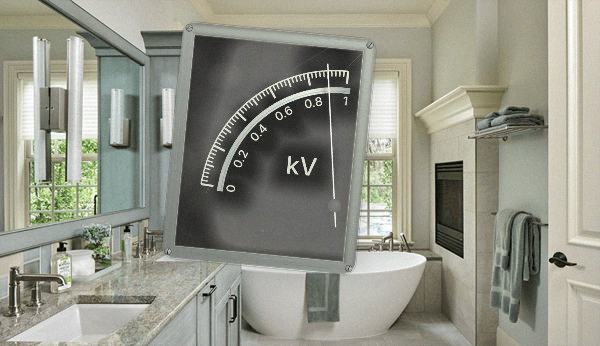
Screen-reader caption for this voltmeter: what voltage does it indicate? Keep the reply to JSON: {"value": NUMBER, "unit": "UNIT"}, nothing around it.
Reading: {"value": 0.9, "unit": "kV"}
